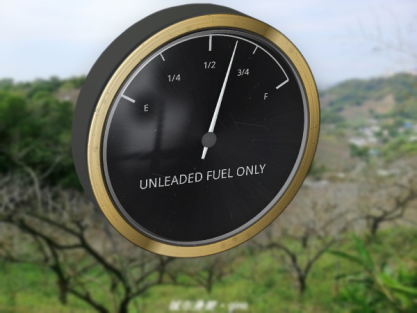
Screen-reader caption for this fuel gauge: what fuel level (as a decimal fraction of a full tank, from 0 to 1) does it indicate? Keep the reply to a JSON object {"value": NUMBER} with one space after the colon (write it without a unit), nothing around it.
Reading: {"value": 0.625}
